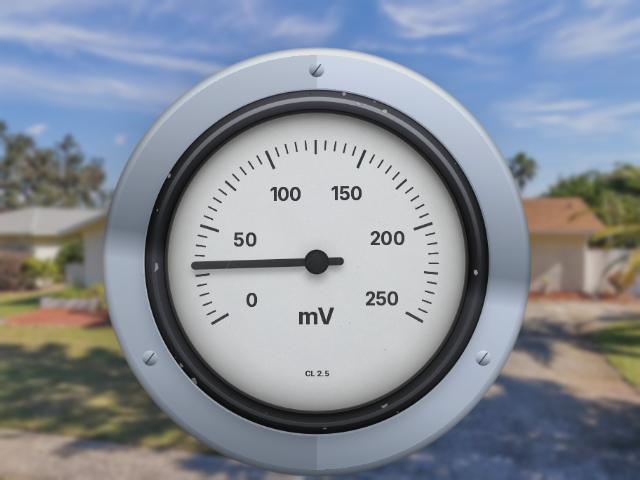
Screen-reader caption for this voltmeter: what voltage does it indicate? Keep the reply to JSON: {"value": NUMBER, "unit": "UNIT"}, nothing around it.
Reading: {"value": 30, "unit": "mV"}
